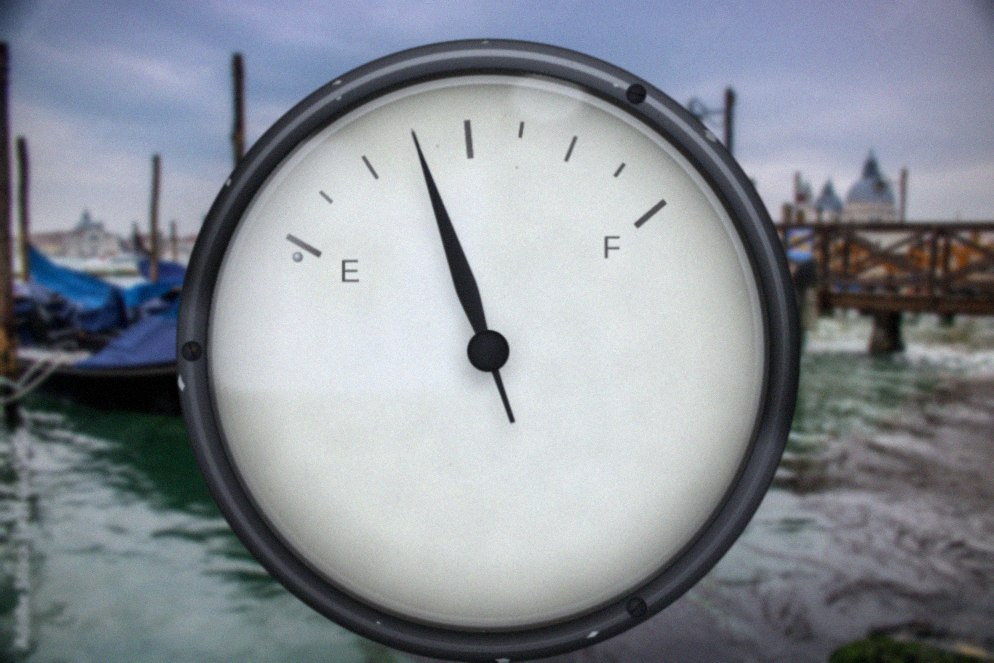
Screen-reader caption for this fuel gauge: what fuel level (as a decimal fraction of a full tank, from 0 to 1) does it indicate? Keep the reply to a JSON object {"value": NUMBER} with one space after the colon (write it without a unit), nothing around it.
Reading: {"value": 0.375}
